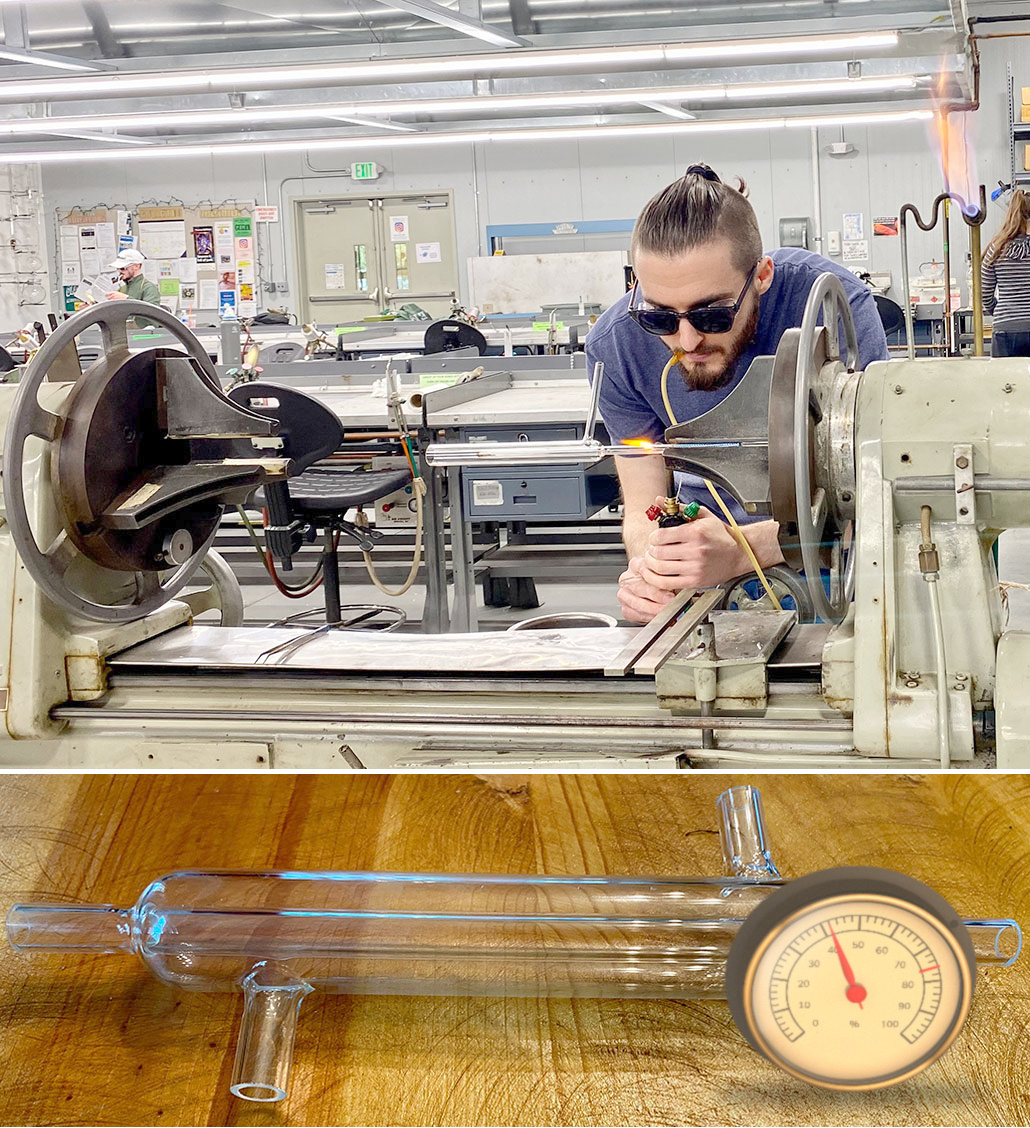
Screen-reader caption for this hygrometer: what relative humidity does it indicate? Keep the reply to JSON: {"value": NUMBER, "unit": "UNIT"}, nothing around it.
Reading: {"value": 42, "unit": "%"}
